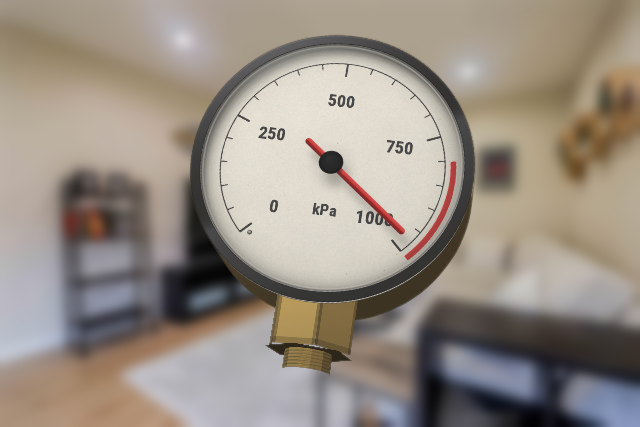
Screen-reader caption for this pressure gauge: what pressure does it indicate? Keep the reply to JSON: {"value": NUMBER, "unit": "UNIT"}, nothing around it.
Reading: {"value": 975, "unit": "kPa"}
